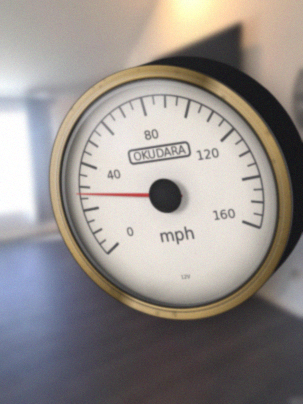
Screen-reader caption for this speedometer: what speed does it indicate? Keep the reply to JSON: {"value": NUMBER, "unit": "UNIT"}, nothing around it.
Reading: {"value": 27.5, "unit": "mph"}
